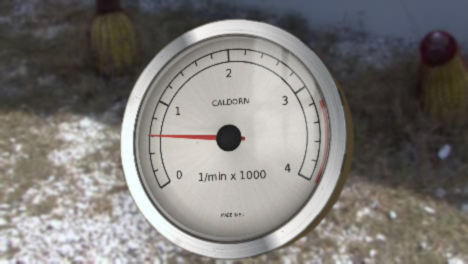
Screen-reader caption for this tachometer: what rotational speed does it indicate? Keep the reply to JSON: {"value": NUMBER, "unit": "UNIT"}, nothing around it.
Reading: {"value": 600, "unit": "rpm"}
